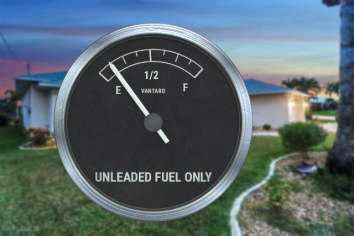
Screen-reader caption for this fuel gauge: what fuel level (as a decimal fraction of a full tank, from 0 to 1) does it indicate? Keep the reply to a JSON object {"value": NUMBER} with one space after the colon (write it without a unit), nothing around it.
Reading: {"value": 0.125}
